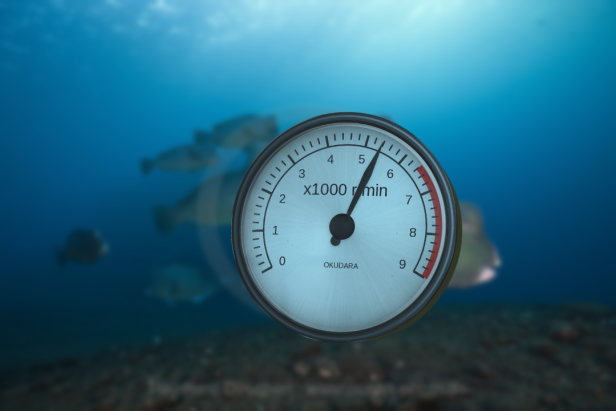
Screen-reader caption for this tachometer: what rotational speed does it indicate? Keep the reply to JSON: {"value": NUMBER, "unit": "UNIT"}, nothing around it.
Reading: {"value": 5400, "unit": "rpm"}
